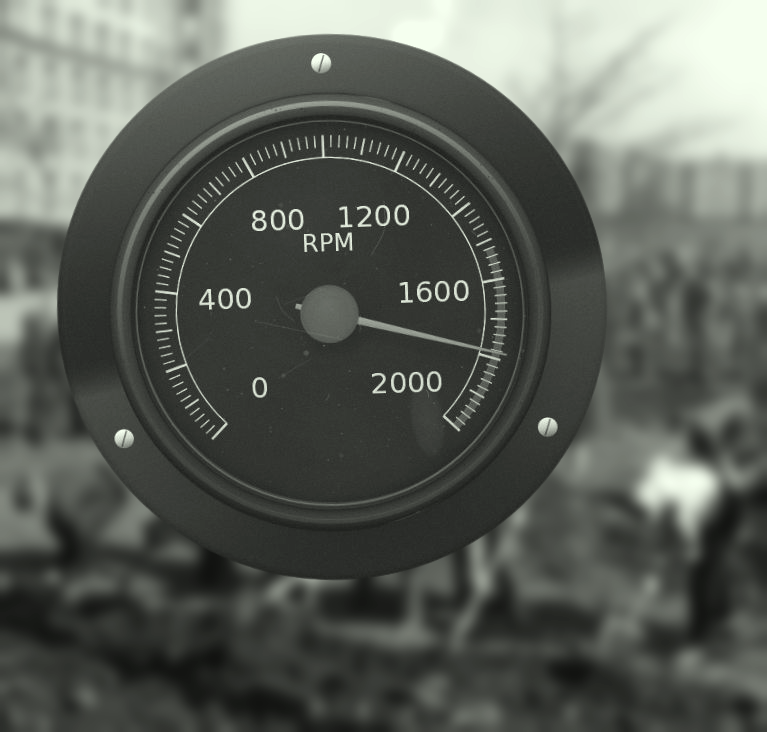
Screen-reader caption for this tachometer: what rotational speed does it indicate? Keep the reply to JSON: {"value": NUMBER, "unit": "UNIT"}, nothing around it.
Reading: {"value": 1780, "unit": "rpm"}
